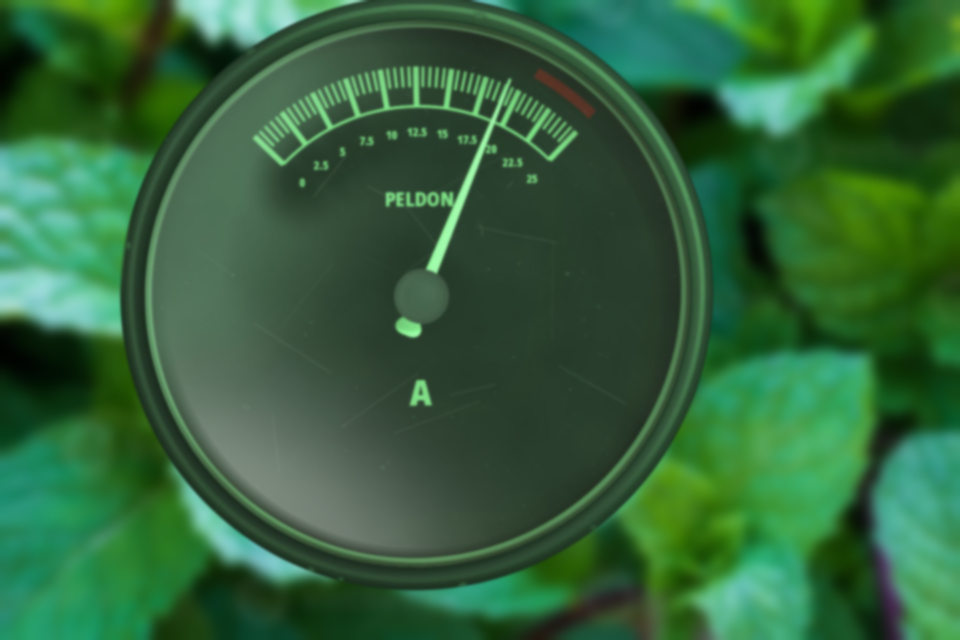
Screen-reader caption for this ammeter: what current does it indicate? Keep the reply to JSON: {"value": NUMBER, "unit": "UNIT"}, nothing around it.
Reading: {"value": 19, "unit": "A"}
